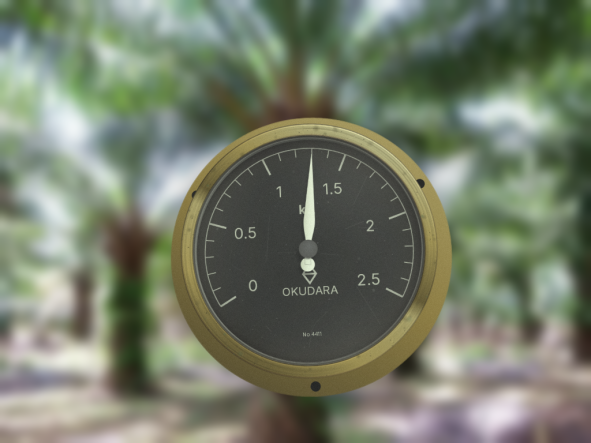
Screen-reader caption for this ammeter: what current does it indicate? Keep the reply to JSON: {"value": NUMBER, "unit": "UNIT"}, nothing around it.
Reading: {"value": 1.3, "unit": "kA"}
